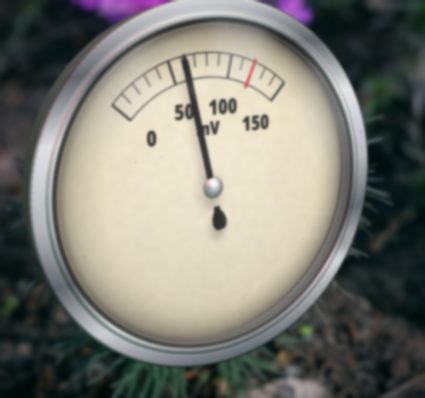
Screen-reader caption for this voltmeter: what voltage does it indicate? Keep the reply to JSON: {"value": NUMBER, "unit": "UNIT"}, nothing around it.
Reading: {"value": 60, "unit": "mV"}
